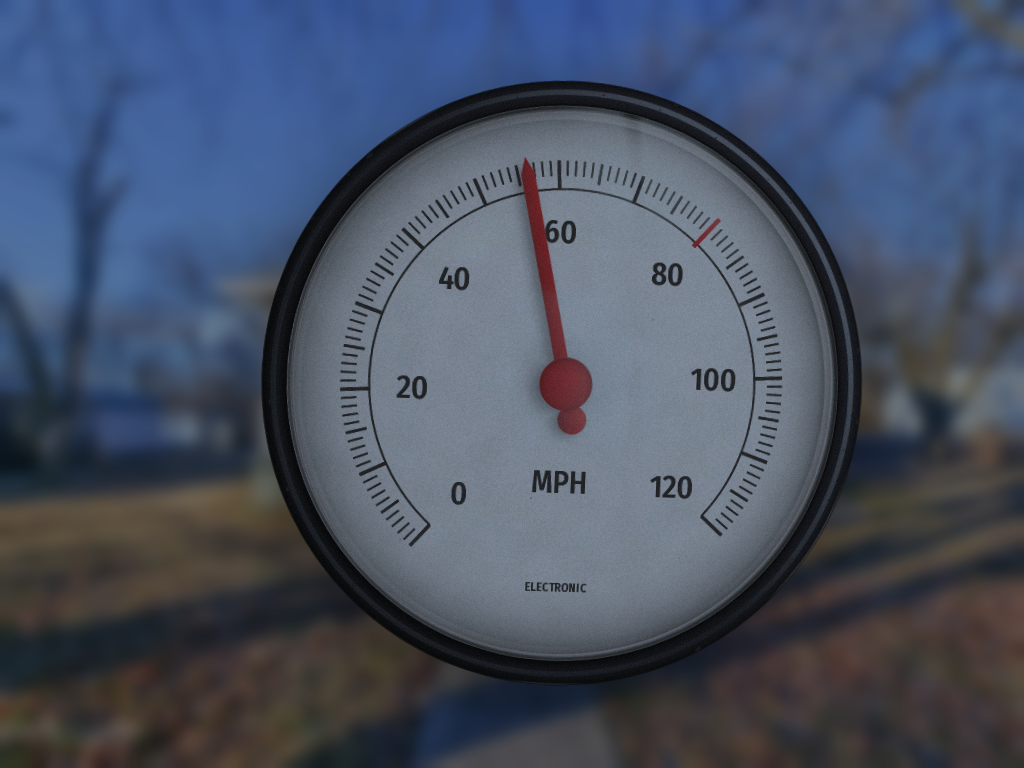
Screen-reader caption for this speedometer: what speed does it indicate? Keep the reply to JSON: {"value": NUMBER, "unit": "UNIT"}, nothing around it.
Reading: {"value": 56, "unit": "mph"}
